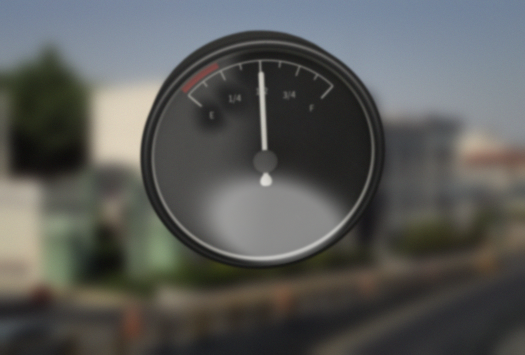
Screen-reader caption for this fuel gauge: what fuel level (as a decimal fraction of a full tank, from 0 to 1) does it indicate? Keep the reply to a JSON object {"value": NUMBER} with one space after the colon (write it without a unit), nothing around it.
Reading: {"value": 0.5}
